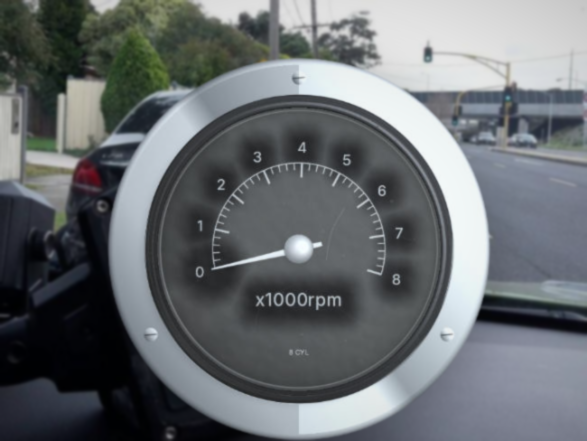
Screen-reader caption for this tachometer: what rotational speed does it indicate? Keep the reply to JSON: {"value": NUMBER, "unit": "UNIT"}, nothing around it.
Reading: {"value": 0, "unit": "rpm"}
